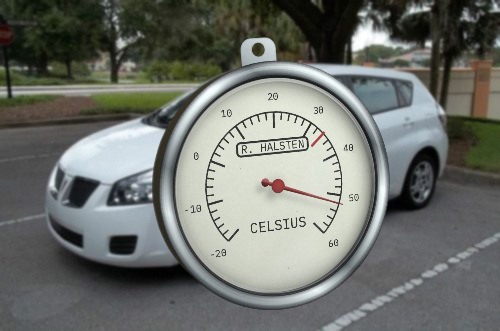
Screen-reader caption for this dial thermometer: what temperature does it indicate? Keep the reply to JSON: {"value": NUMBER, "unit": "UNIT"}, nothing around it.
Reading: {"value": 52, "unit": "°C"}
